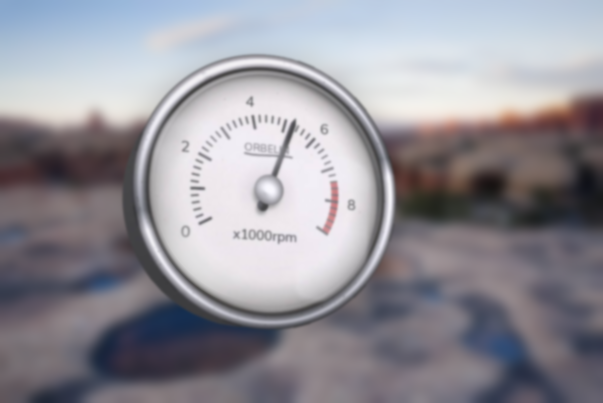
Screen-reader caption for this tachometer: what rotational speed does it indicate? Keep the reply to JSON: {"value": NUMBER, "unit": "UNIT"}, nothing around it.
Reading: {"value": 5200, "unit": "rpm"}
